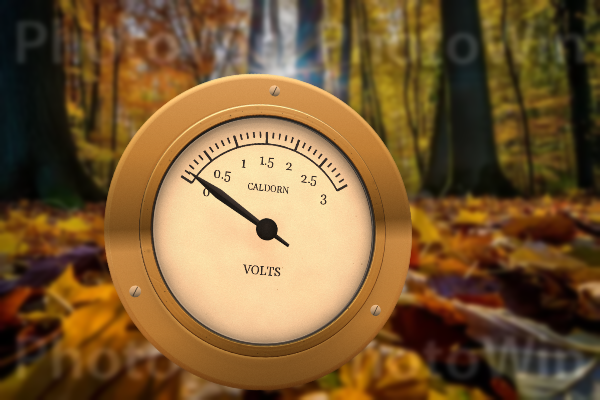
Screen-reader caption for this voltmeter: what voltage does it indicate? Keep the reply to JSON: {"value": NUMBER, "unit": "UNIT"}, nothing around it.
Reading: {"value": 0.1, "unit": "V"}
